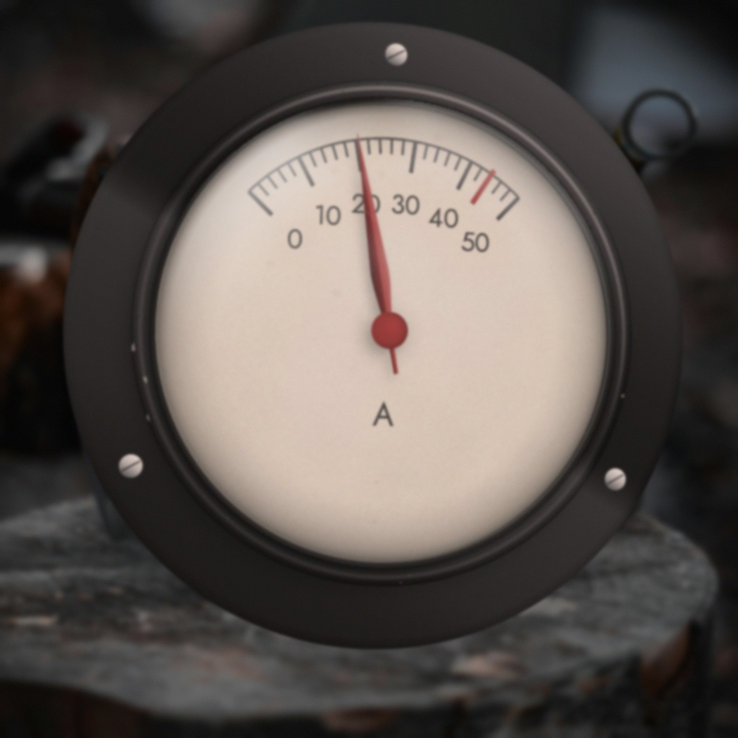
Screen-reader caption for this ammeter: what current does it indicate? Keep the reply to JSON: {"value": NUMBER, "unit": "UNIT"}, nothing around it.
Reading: {"value": 20, "unit": "A"}
